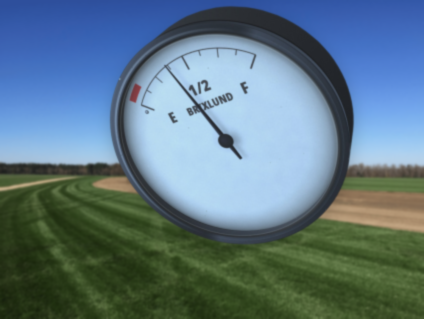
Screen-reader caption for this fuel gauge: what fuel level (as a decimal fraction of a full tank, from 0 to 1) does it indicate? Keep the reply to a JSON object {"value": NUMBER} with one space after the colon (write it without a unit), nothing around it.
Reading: {"value": 0.375}
